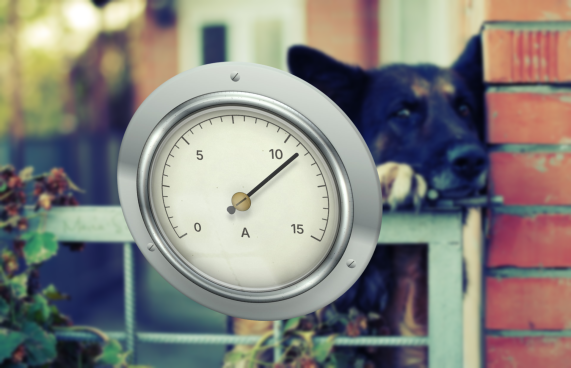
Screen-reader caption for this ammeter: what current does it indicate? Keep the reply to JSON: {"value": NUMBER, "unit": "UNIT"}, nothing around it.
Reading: {"value": 10.75, "unit": "A"}
